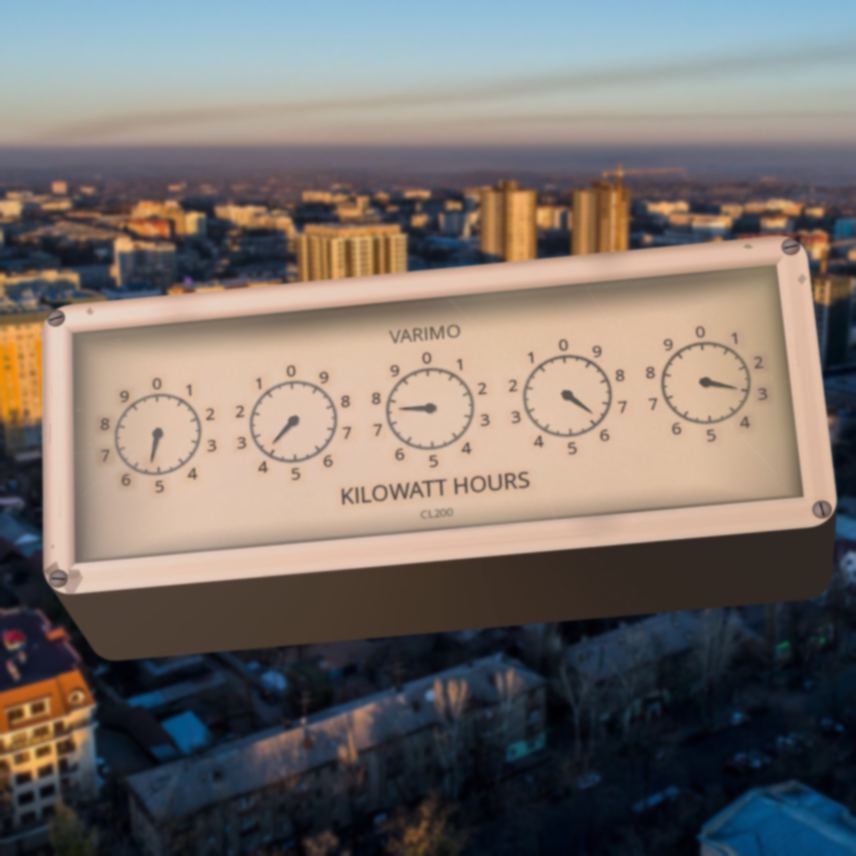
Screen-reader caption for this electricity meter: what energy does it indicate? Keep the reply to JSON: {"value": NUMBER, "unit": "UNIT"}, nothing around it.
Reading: {"value": 53763, "unit": "kWh"}
